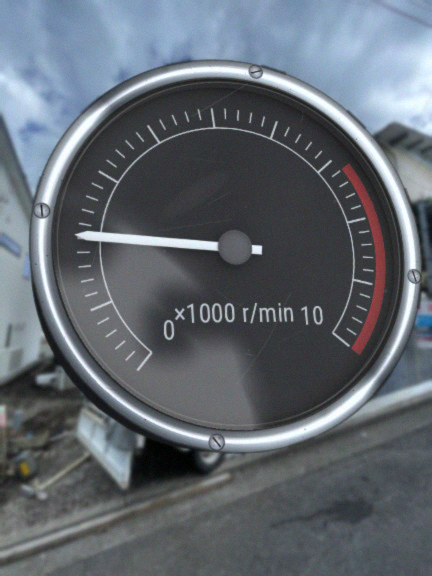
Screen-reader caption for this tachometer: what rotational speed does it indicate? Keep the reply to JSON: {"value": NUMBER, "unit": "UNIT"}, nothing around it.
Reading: {"value": 2000, "unit": "rpm"}
